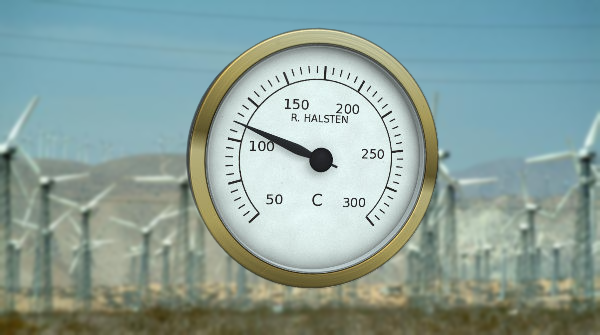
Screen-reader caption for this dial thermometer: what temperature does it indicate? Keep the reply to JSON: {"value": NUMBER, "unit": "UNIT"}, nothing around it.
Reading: {"value": 110, "unit": "°C"}
